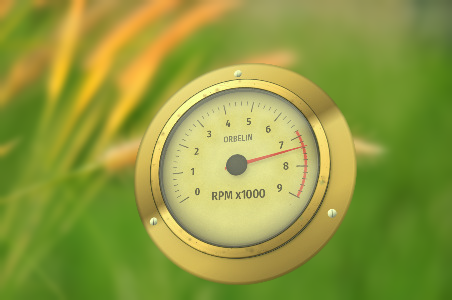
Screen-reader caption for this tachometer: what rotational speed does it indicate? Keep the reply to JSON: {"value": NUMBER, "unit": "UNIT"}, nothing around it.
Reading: {"value": 7400, "unit": "rpm"}
